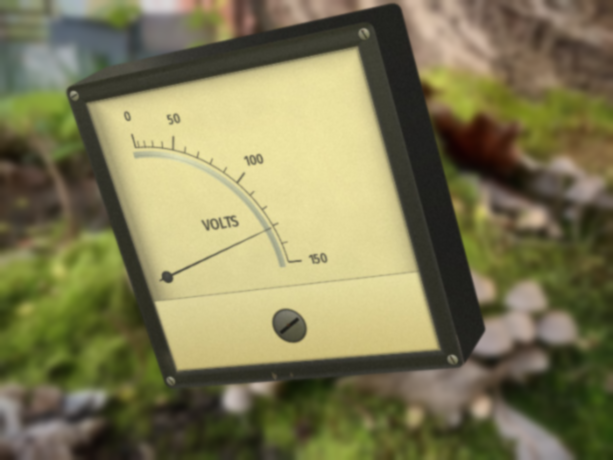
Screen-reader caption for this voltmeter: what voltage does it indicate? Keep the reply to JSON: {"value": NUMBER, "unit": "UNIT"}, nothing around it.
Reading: {"value": 130, "unit": "V"}
